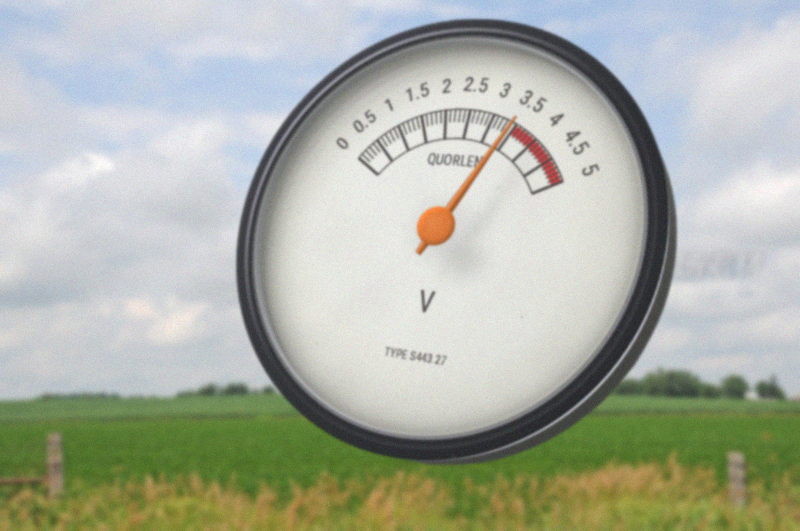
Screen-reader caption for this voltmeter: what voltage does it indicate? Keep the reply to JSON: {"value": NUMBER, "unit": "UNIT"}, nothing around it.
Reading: {"value": 3.5, "unit": "V"}
